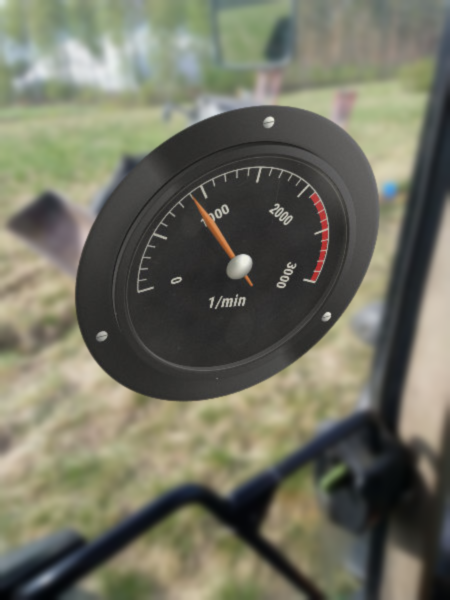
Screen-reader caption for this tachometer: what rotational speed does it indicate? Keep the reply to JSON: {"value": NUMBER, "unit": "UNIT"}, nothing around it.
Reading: {"value": 900, "unit": "rpm"}
